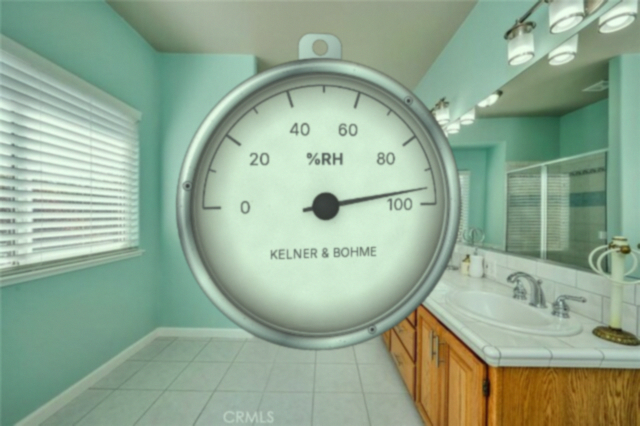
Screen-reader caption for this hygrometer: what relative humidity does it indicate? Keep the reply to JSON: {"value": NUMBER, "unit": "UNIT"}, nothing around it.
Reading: {"value": 95, "unit": "%"}
